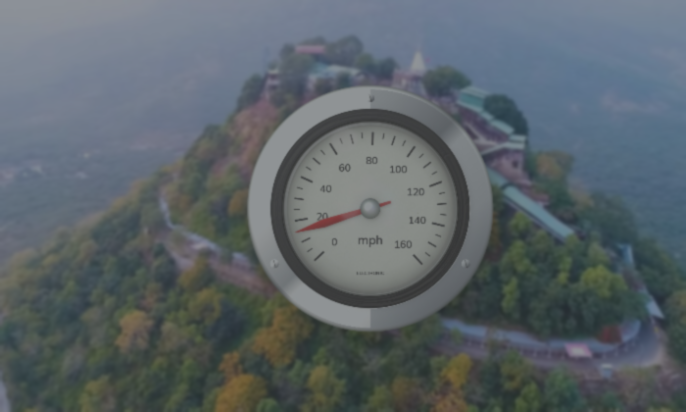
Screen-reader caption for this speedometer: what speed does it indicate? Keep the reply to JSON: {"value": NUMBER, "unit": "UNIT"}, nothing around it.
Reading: {"value": 15, "unit": "mph"}
